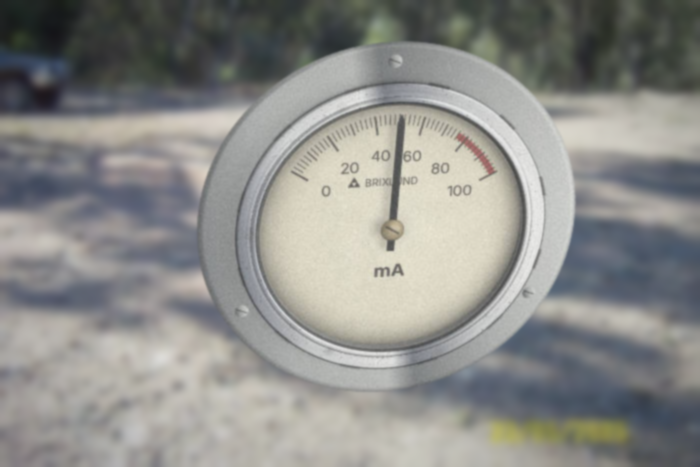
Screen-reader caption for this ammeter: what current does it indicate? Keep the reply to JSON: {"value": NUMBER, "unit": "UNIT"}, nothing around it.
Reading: {"value": 50, "unit": "mA"}
